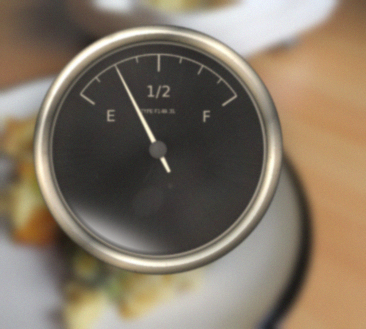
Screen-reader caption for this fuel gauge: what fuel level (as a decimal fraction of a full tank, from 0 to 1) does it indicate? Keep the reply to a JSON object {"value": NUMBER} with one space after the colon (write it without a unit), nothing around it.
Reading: {"value": 0.25}
